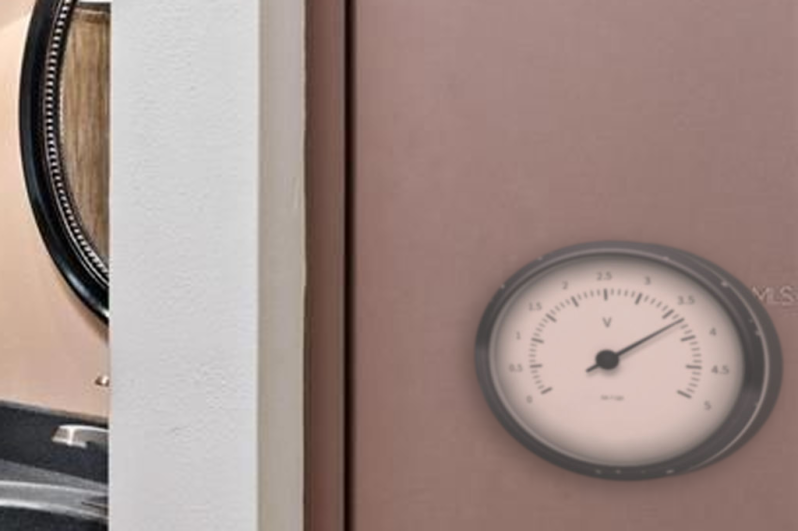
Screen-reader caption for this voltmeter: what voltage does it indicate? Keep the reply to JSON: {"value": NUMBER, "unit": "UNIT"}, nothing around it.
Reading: {"value": 3.7, "unit": "V"}
